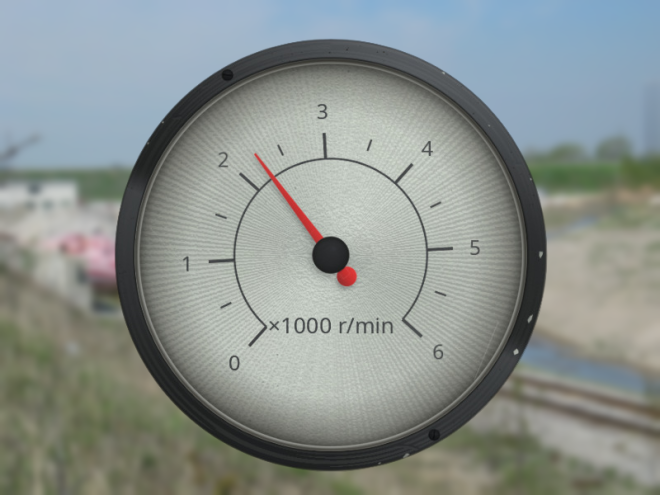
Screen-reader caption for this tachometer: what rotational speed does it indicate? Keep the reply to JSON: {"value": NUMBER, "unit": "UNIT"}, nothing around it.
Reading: {"value": 2250, "unit": "rpm"}
